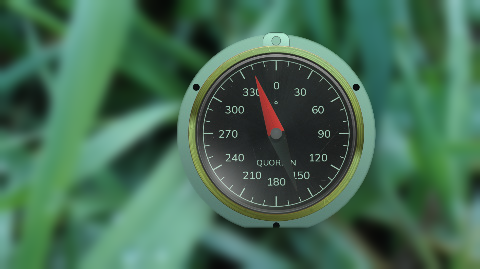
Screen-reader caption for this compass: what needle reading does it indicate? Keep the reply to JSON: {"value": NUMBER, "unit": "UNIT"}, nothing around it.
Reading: {"value": 340, "unit": "°"}
